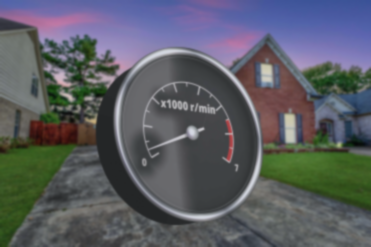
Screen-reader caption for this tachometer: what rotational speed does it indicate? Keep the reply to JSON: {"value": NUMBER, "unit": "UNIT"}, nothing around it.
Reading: {"value": 250, "unit": "rpm"}
